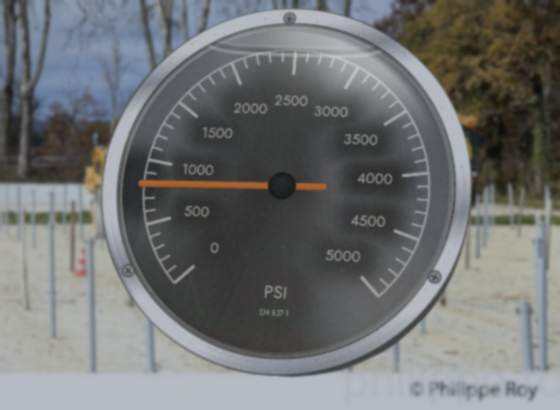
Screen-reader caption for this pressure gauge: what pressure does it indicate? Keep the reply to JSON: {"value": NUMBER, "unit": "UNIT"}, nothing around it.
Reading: {"value": 800, "unit": "psi"}
